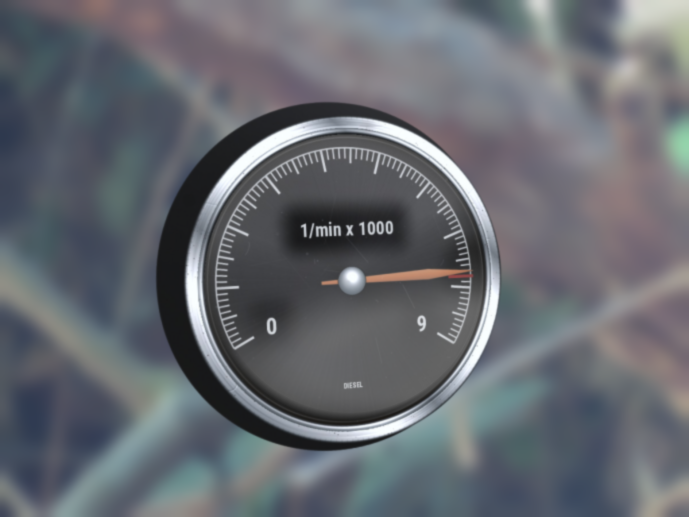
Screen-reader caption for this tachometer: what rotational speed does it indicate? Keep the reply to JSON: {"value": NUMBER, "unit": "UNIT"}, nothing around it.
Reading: {"value": 7700, "unit": "rpm"}
